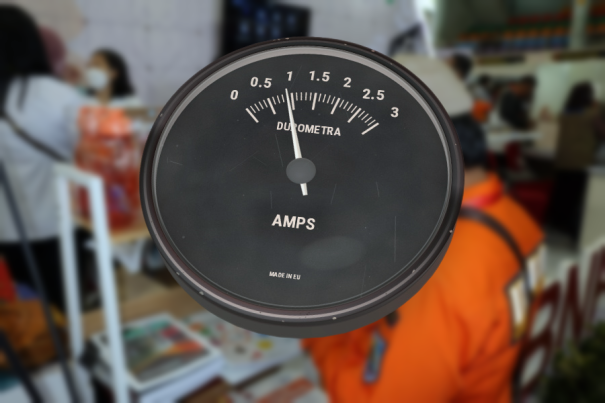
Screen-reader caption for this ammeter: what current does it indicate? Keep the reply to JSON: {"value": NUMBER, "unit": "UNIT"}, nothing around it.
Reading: {"value": 0.9, "unit": "A"}
